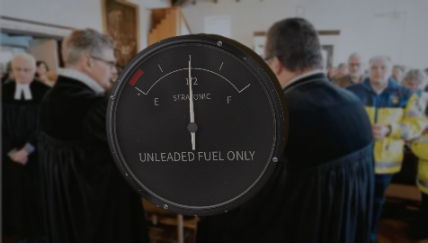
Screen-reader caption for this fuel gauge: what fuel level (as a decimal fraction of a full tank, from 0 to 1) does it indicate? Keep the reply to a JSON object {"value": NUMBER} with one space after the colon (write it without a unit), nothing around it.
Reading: {"value": 0.5}
